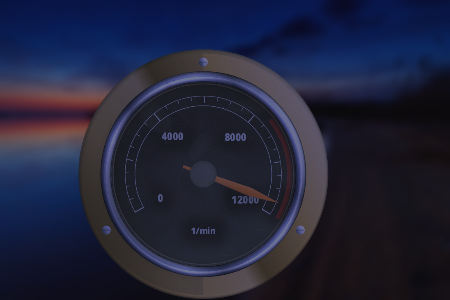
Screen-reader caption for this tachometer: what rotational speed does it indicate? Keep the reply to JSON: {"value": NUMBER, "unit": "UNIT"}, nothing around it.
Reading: {"value": 11500, "unit": "rpm"}
